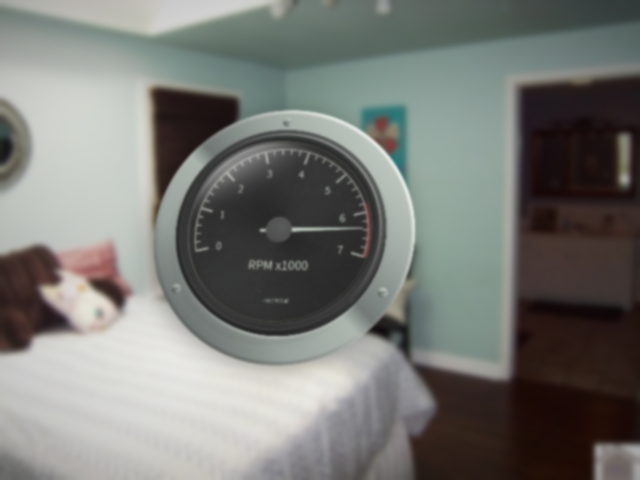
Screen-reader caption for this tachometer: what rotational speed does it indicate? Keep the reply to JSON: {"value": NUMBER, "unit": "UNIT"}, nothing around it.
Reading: {"value": 6400, "unit": "rpm"}
